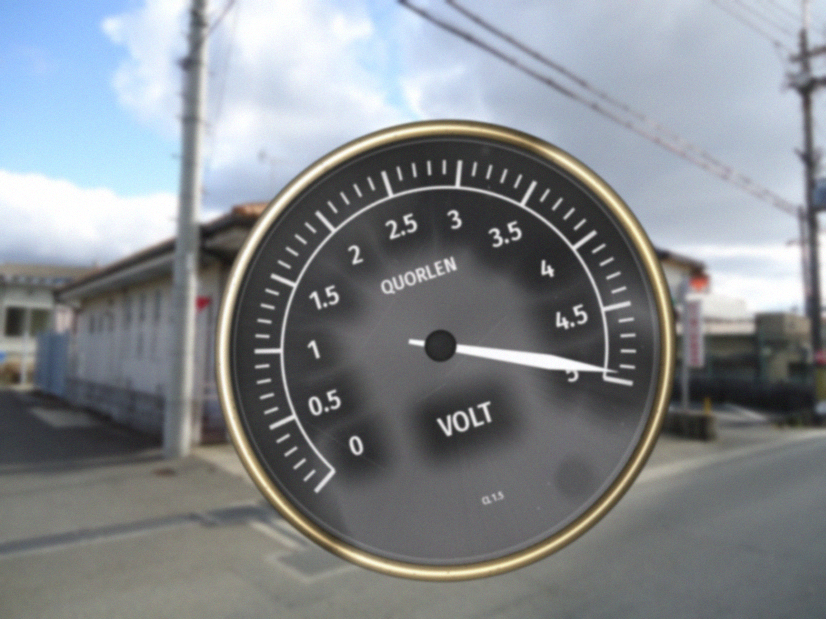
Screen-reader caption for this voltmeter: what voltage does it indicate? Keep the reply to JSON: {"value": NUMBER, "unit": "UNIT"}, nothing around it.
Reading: {"value": 4.95, "unit": "V"}
